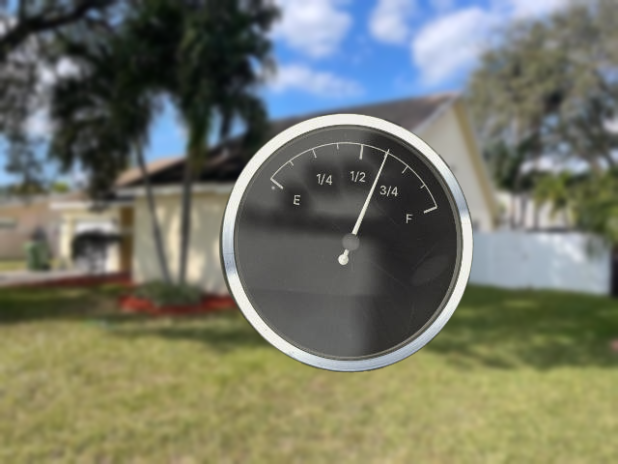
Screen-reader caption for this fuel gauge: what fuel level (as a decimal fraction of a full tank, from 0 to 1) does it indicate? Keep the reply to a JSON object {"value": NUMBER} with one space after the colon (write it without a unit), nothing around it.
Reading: {"value": 0.625}
